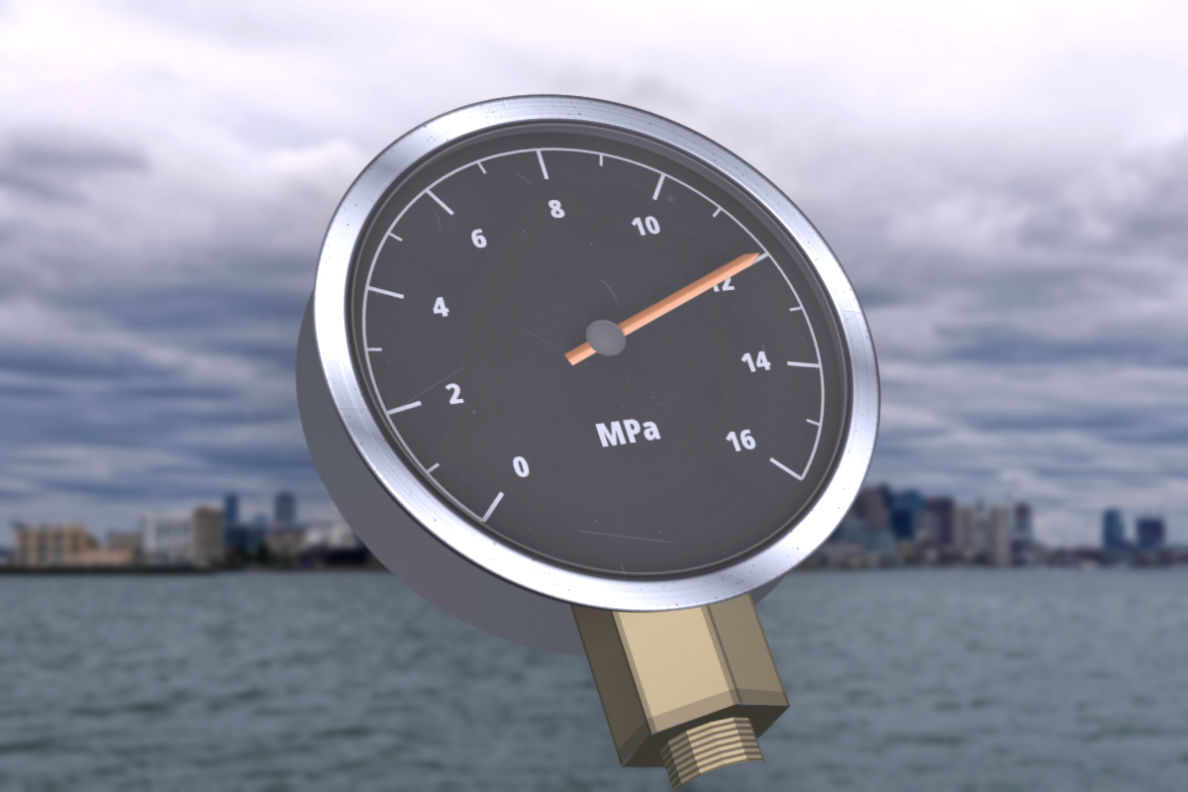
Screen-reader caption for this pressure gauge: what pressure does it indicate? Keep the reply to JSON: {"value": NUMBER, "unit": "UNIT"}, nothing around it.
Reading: {"value": 12, "unit": "MPa"}
